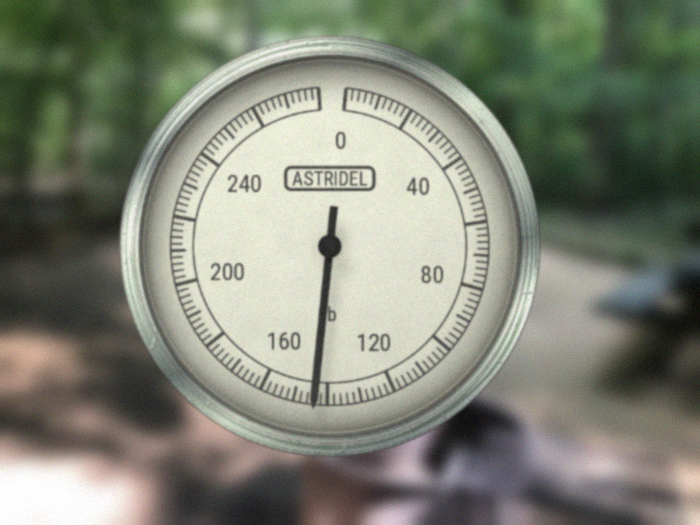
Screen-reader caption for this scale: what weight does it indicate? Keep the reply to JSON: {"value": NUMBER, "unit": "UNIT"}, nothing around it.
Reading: {"value": 144, "unit": "lb"}
